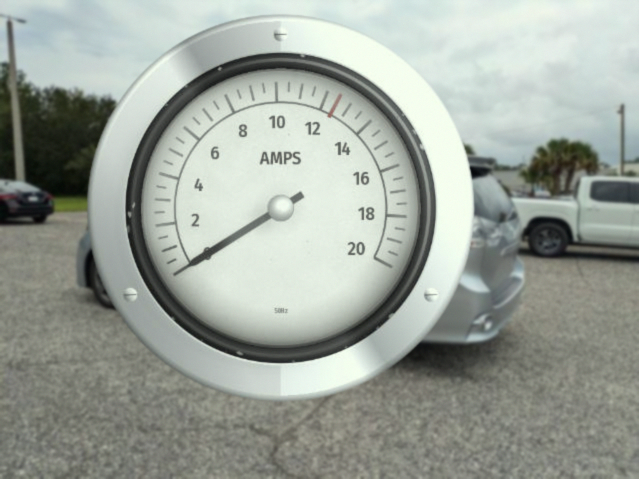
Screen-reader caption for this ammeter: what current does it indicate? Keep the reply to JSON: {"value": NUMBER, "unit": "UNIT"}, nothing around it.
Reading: {"value": 0, "unit": "A"}
